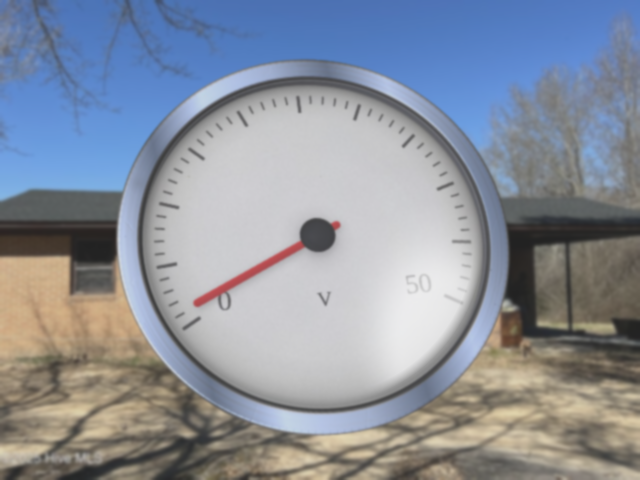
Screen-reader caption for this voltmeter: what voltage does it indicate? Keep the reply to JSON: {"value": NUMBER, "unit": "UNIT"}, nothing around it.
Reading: {"value": 1, "unit": "V"}
